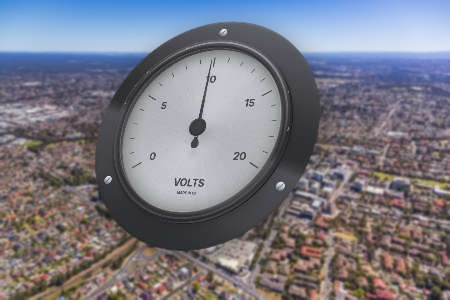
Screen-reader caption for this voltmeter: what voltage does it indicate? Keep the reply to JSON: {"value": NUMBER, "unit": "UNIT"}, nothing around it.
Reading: {"value": 10, "unit": "V"}
